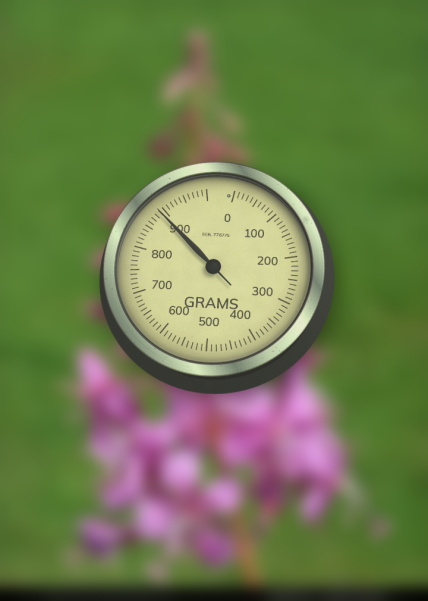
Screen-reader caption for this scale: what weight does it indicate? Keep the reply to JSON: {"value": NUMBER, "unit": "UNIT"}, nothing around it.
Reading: {"value": 890, "unit": "g"}
